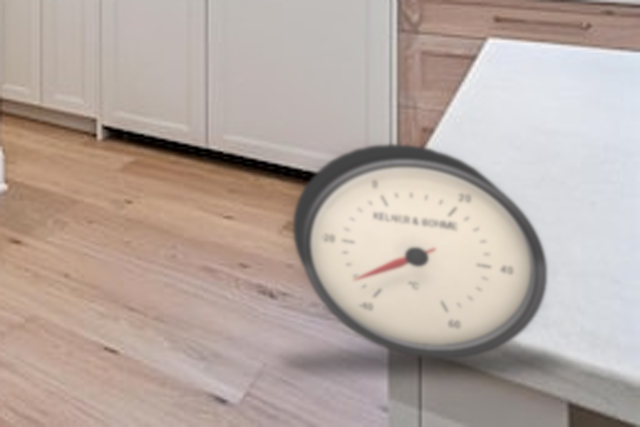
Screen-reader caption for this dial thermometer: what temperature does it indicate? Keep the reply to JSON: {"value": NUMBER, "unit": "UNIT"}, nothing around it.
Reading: {"value": -32, "unit": "°C"}
